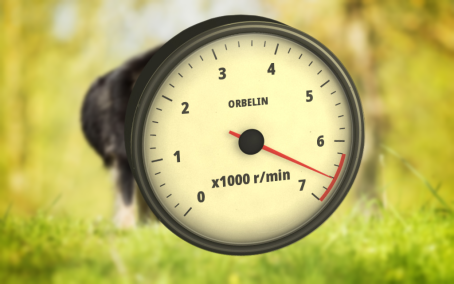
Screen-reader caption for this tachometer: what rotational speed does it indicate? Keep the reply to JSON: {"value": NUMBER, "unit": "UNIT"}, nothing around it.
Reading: {"value": 6600, "unit": "rpm"}
